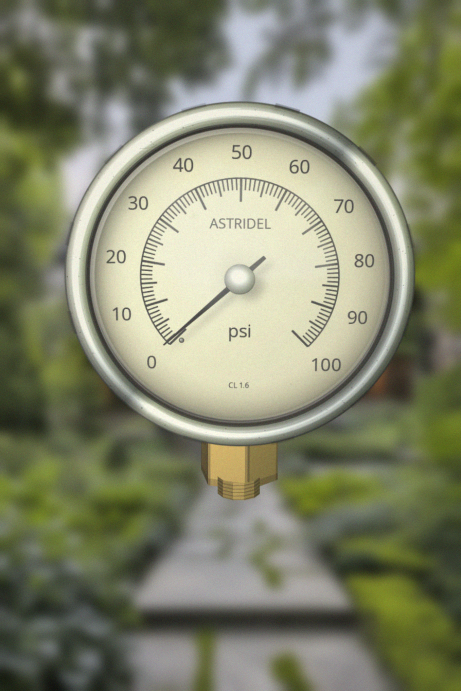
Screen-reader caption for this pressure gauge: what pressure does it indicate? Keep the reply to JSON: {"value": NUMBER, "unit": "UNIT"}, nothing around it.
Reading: {"value": 1, "unit": "psi"}
